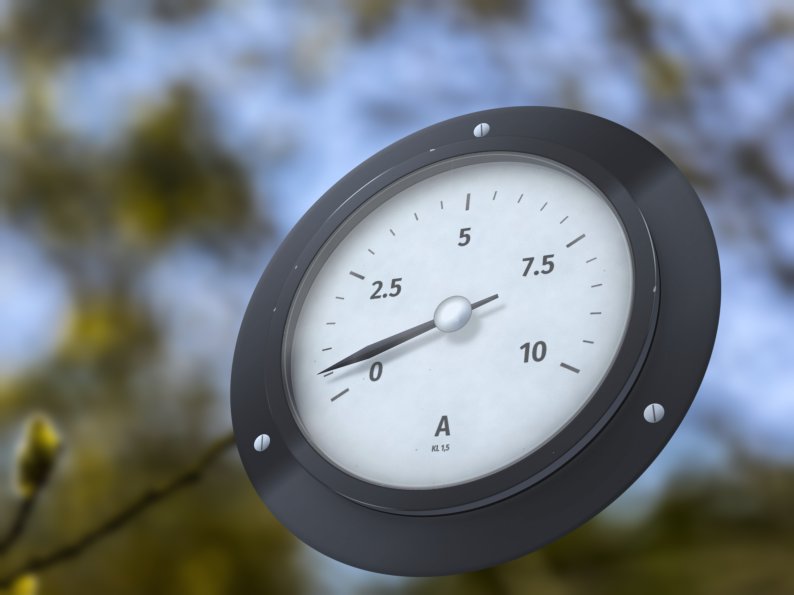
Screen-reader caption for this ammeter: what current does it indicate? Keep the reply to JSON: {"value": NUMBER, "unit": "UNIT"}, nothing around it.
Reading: {"value": 0.5, "unit": "A"}
